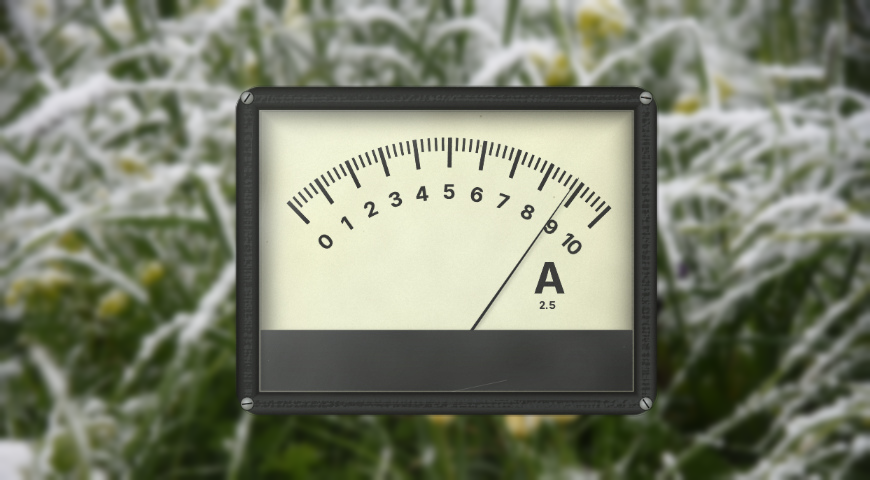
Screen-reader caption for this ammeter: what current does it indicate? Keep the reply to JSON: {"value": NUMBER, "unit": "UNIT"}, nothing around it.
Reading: {"value": 8.8, "unit": "A"}
